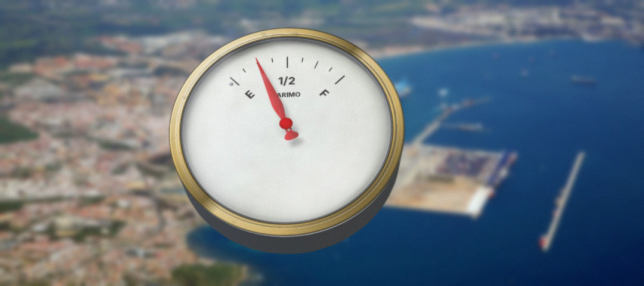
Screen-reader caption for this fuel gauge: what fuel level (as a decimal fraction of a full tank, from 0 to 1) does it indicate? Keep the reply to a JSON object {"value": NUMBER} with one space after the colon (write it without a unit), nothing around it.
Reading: {"value": 0.25}
